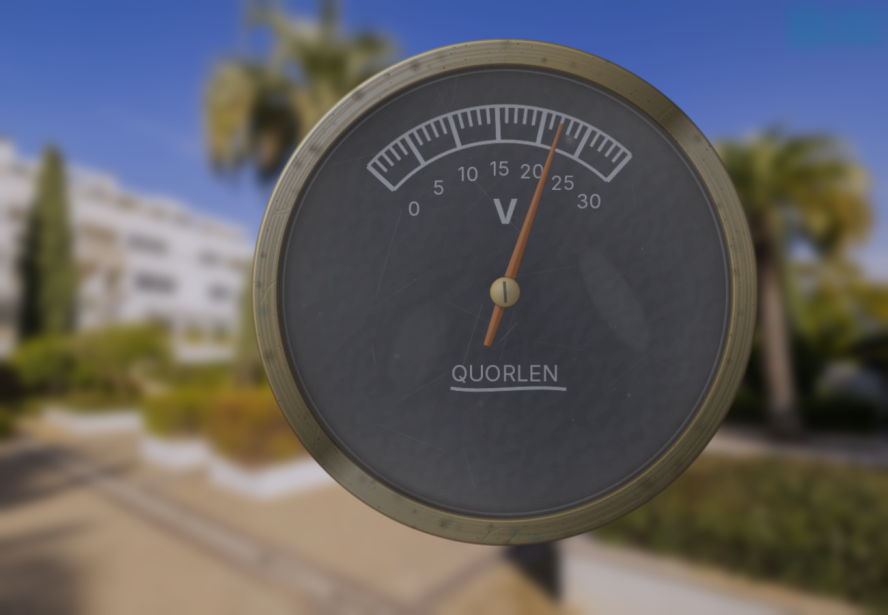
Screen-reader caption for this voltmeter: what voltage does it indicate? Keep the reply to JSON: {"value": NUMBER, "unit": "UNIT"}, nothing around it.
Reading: {"value": 22, "unit": "V"}
